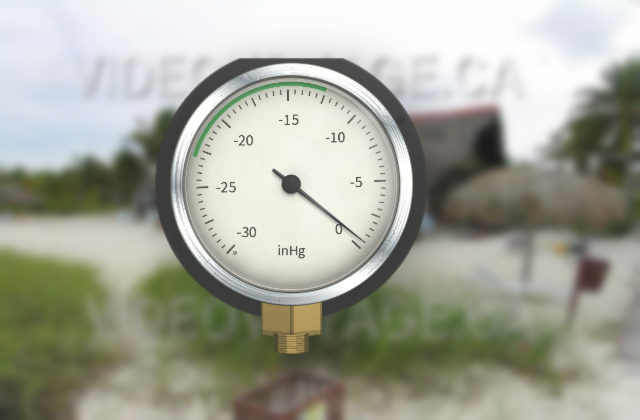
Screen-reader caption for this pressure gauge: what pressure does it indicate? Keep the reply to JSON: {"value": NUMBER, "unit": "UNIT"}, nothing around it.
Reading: {"value": -0.5, "unit": "inHg"}
